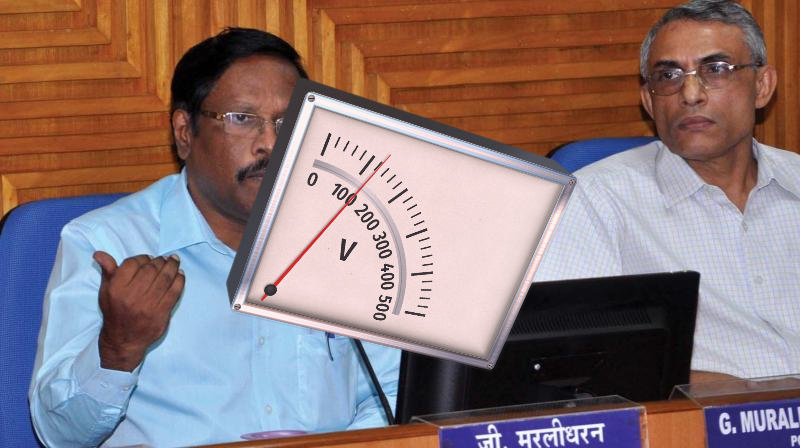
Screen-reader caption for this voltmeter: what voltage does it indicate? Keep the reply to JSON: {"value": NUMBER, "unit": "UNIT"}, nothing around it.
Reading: {"value": 120, "unit": "V"}
